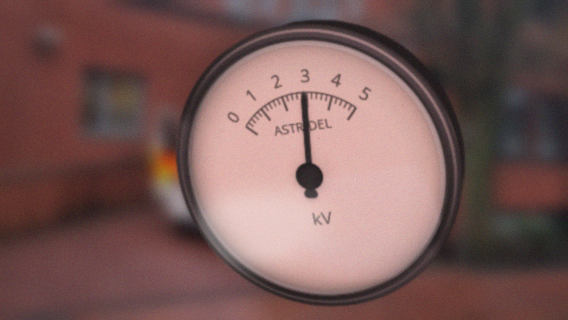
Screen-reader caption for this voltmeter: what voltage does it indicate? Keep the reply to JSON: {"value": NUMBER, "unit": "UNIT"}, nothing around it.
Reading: {"value": 3, "unit": "kV"}
